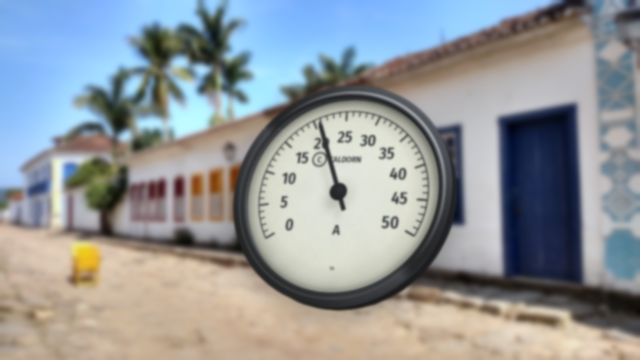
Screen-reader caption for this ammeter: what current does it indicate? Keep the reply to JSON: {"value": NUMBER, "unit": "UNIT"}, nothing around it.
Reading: {"value": 21, "unit": "A"}
